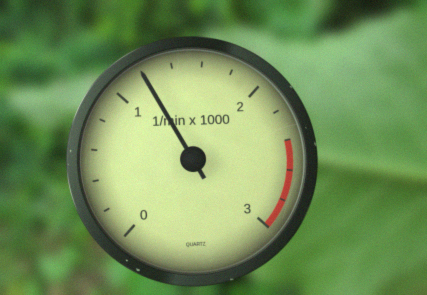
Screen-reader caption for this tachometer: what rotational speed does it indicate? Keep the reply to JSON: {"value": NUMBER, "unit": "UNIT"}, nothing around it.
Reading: {"value": 1200, "unit": "rpm"}
